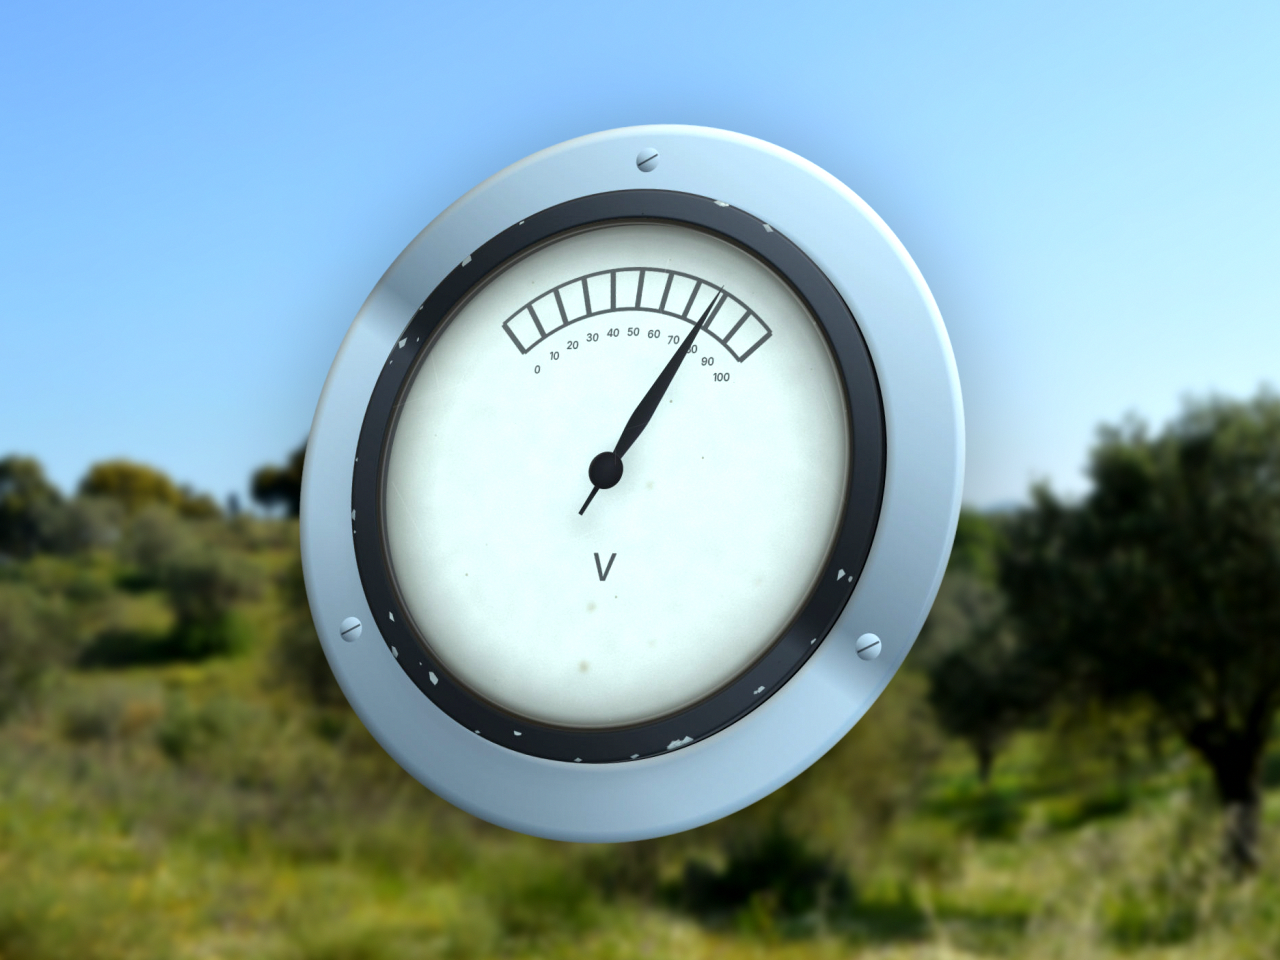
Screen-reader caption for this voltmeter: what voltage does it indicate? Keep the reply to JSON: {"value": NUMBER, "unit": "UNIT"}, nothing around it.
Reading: {"value": 80, "unit": "V"}
